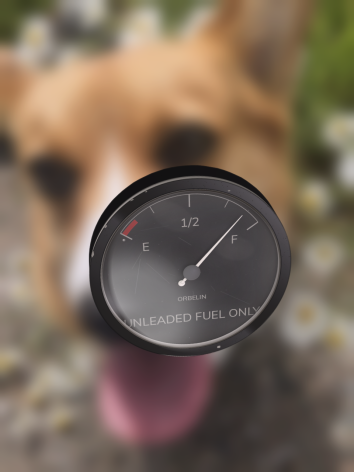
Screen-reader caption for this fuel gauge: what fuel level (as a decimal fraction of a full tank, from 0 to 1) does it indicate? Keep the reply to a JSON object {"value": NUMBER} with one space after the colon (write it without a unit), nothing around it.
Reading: {"value": 0.875}
